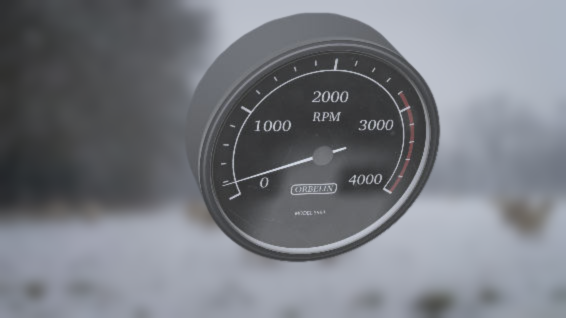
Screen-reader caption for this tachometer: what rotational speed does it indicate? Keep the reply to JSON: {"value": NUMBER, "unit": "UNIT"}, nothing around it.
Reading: {"value": 200, "unit": "rpm"}
